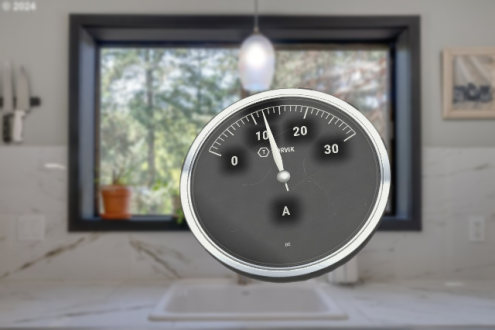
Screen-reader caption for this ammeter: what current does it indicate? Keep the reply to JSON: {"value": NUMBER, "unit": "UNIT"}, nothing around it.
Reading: {"value": 12, "unit": "A"}
